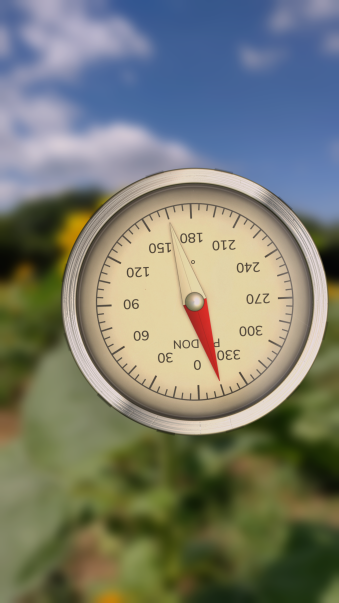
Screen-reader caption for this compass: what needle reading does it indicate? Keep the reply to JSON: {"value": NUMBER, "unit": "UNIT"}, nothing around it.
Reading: {"value": 345, "unit": "°"}
